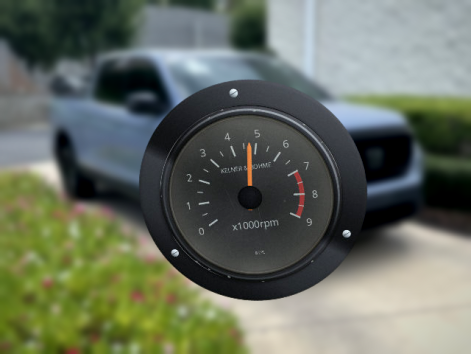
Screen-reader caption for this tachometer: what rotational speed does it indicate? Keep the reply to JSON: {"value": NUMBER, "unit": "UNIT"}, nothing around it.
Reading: {"value": 4750, "unit": "rpm"}
